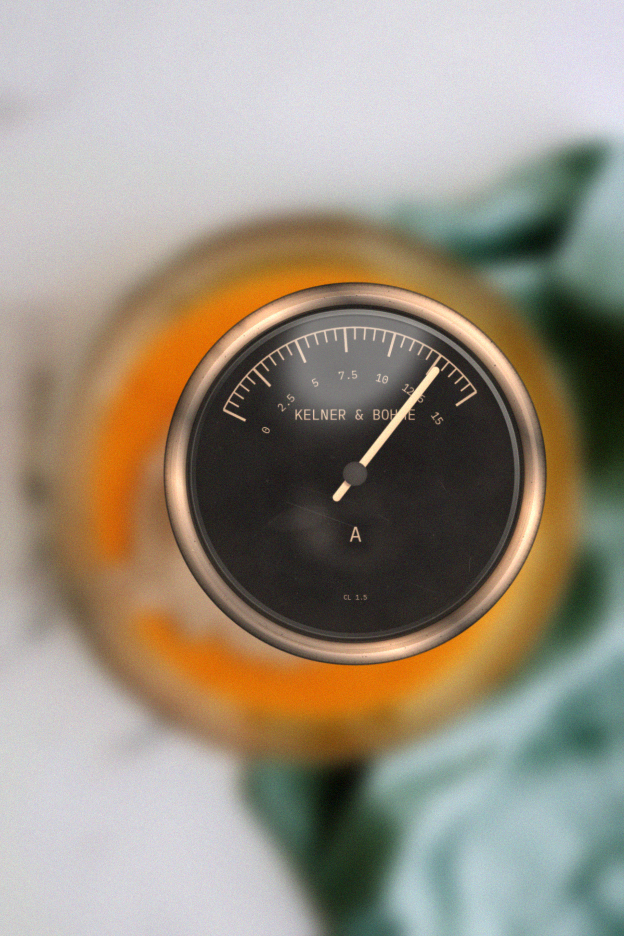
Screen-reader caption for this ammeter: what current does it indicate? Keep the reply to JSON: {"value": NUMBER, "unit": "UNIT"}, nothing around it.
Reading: {"value": 12.75, "unit": "A"}
